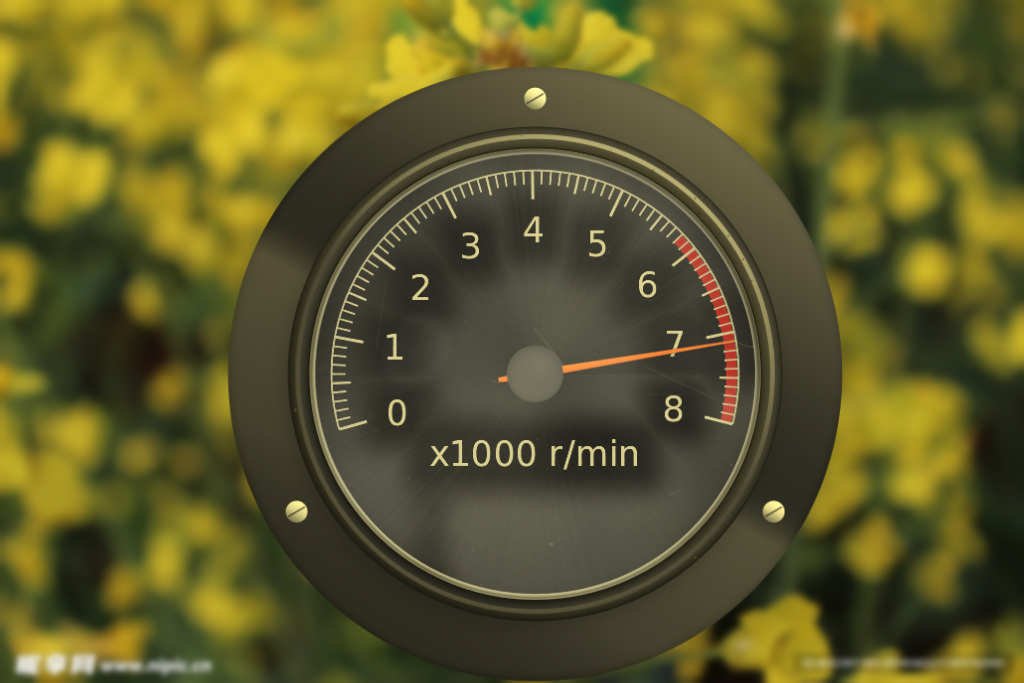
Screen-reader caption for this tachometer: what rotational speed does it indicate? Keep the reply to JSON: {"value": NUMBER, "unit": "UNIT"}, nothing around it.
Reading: {"value": 7100, "unit": "rpm"}
